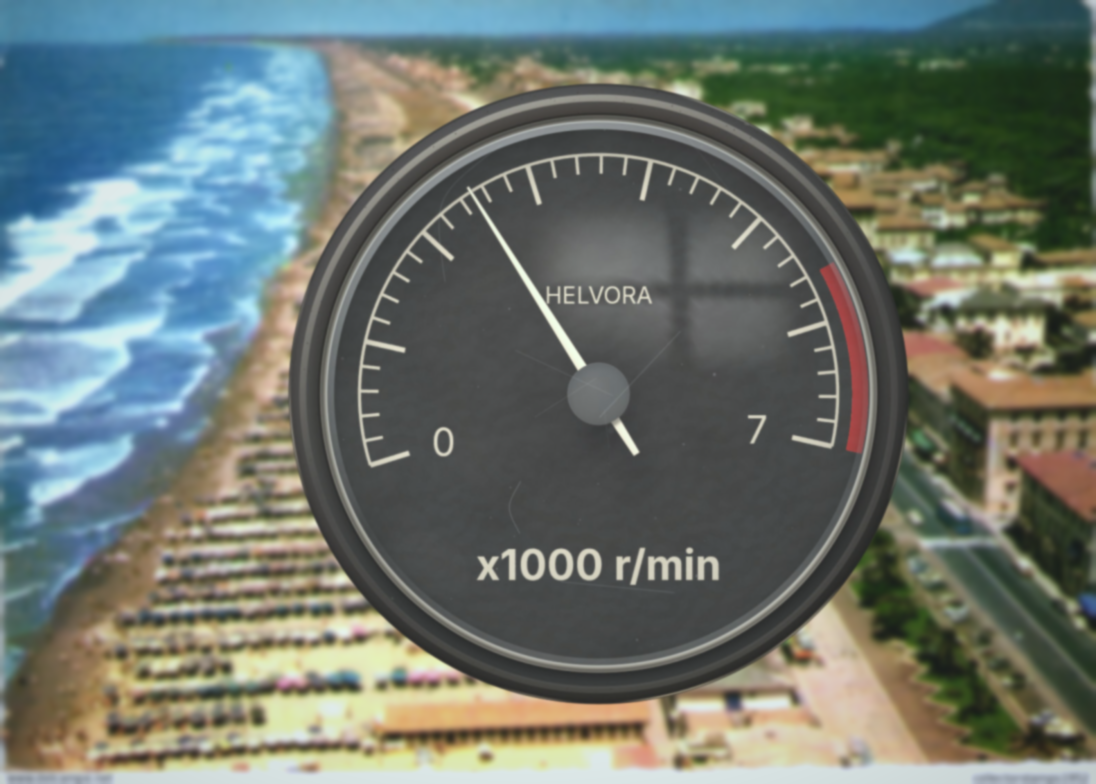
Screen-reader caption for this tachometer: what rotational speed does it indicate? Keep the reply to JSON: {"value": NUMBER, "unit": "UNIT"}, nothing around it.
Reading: {"value": 2500, "unit": "rpm"}
